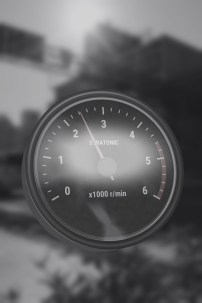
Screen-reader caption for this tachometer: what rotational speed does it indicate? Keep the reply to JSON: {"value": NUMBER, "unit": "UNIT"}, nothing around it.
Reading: {"value": 2400, "unit": "rpm"}
